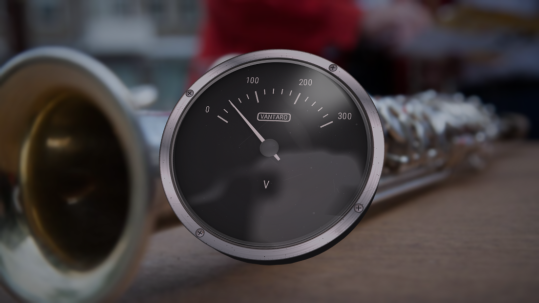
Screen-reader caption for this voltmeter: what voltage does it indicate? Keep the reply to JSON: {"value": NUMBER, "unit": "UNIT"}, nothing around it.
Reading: {"value": 40, "unit": "V"}
